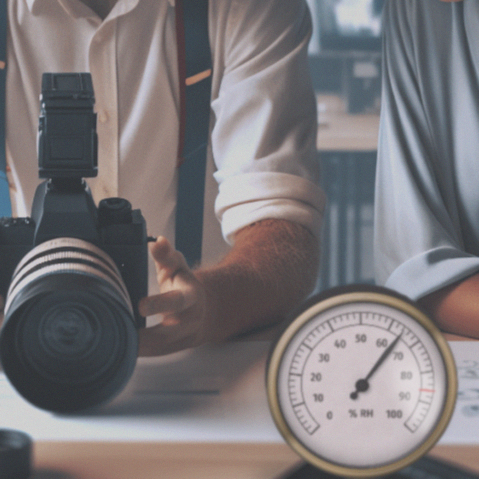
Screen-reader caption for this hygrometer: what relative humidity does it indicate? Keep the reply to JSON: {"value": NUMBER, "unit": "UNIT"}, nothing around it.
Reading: {"value": 64, "unit": "%"}
